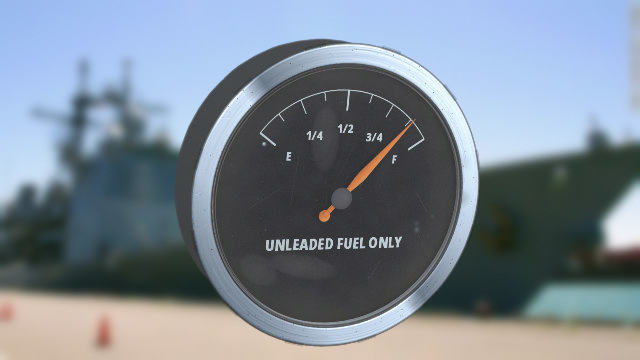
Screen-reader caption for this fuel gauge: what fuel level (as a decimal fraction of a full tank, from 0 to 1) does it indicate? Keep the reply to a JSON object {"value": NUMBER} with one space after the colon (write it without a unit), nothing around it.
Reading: {"value": 0.875}
